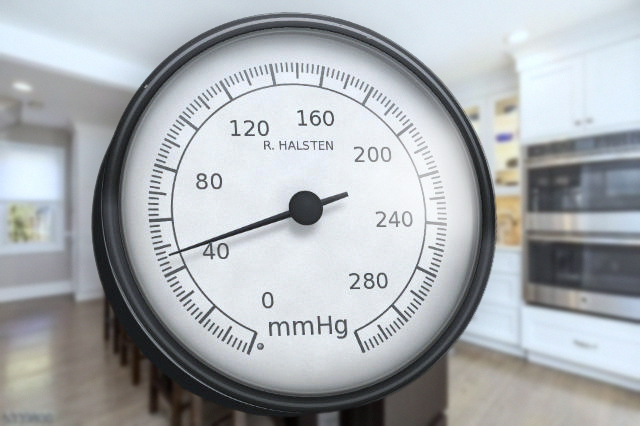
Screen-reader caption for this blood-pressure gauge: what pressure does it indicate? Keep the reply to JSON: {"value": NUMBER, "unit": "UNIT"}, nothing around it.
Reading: {"value": 46, "unit": "mmHg"}
